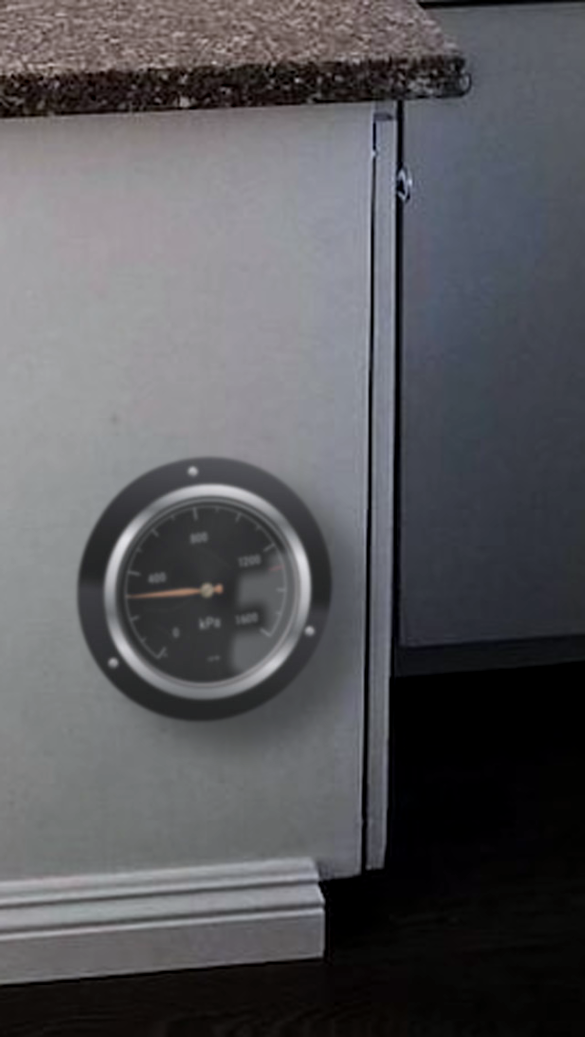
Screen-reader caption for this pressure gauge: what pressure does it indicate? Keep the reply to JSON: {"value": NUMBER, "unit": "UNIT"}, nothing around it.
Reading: {"value": 300, "unit": "kPa"}
